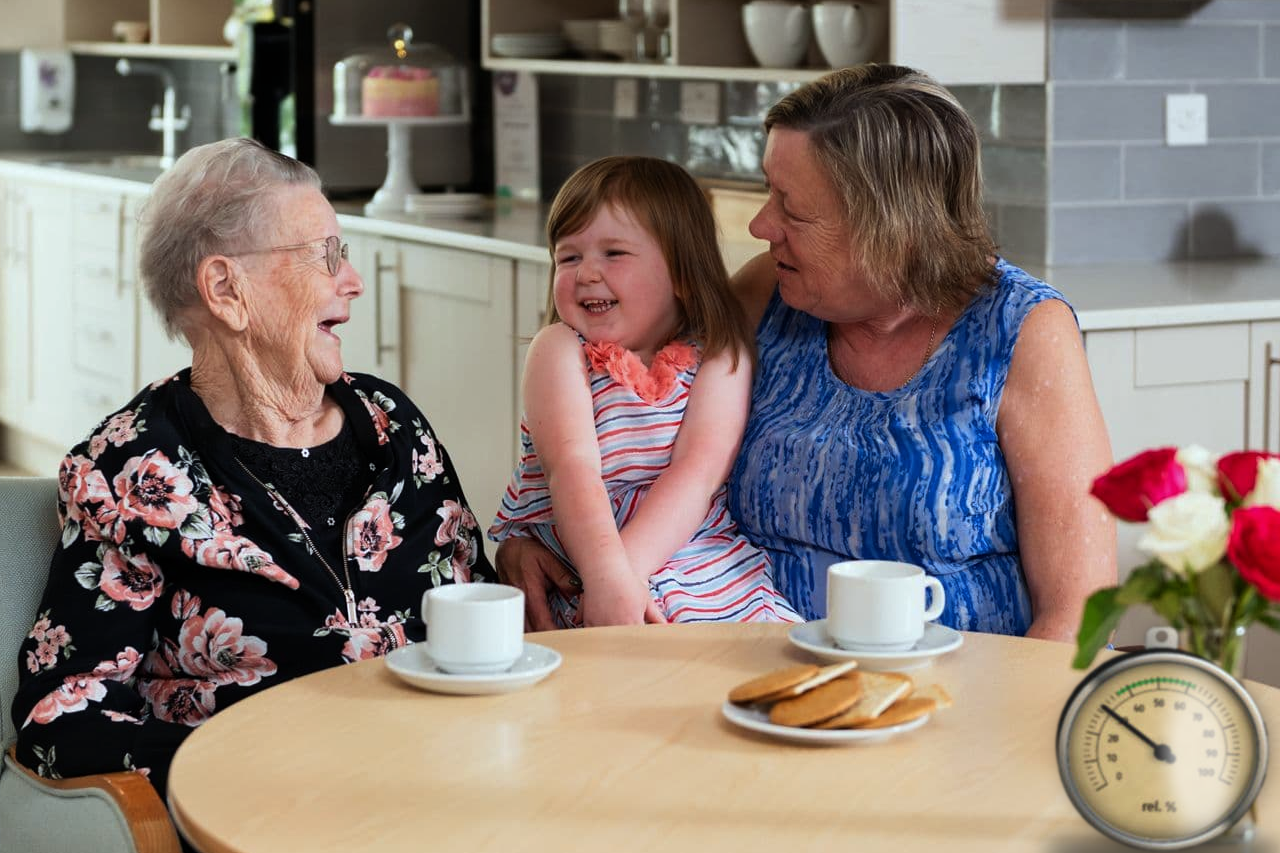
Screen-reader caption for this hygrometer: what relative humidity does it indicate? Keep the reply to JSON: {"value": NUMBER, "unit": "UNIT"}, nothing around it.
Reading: {"value": 30, "unit": "%"}
